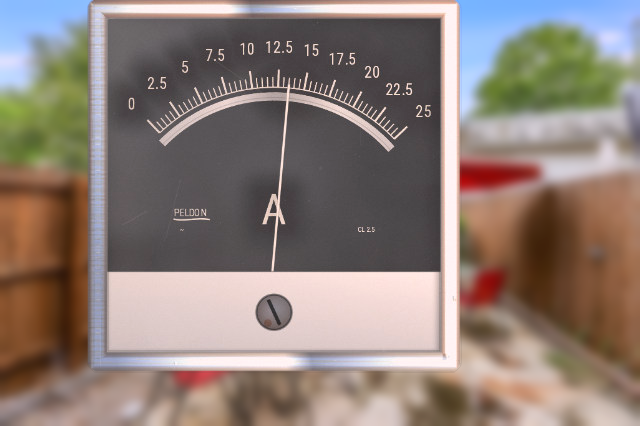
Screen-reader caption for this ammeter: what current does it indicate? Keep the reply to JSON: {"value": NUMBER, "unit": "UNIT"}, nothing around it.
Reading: {"value": 13.5, "unit": "A"}
